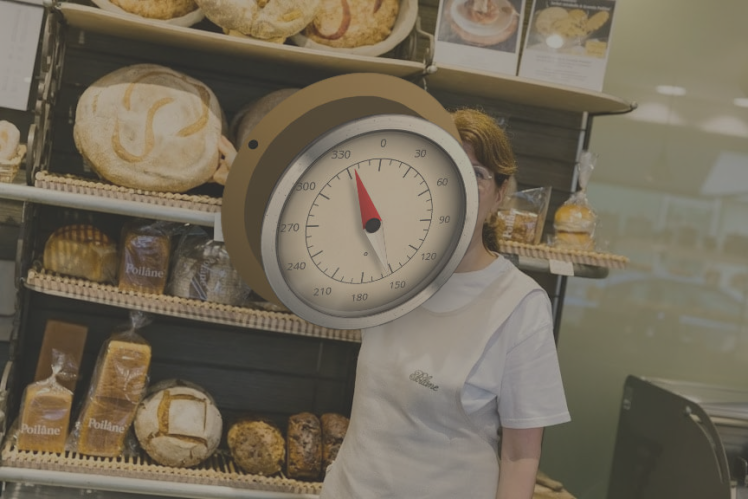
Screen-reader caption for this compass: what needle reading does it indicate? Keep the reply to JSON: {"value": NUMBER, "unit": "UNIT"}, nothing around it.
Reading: {"value": 335, "unit": "°"}
